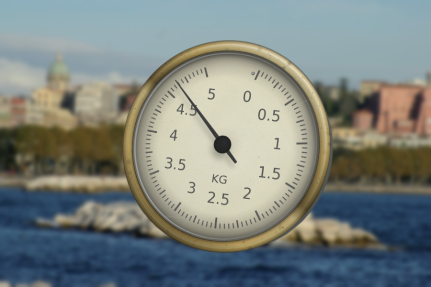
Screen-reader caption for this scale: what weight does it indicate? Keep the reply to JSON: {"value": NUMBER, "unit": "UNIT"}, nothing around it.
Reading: {"value": 4.65, "unit": "kg"}
